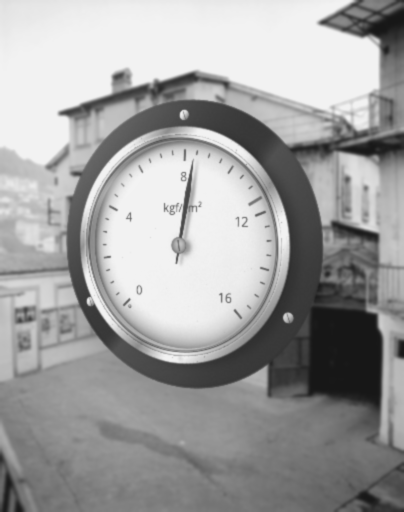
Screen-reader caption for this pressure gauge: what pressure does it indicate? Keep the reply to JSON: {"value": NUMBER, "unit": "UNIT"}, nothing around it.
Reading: {"value": 8.5, "unit": "kg/cm²"}
